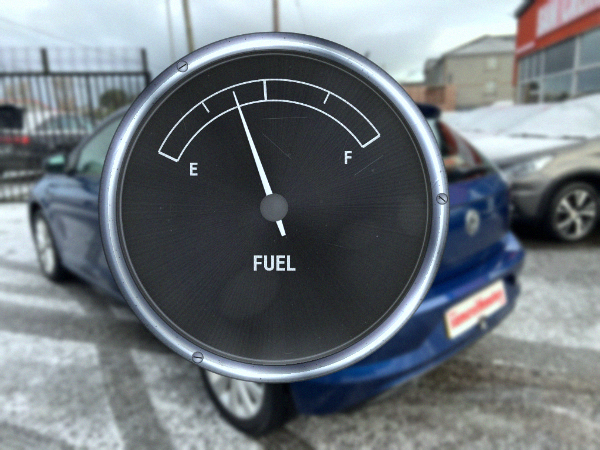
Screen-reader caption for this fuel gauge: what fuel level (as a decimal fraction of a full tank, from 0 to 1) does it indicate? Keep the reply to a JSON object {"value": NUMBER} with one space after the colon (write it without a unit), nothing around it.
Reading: {"value": 0.375}
